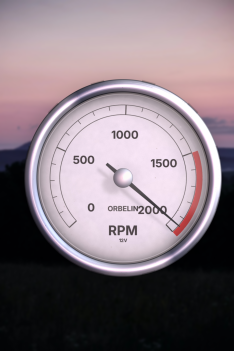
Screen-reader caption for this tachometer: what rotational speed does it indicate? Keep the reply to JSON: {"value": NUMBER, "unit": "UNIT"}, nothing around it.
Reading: {"value": 1950, "unit": "rpm"}
